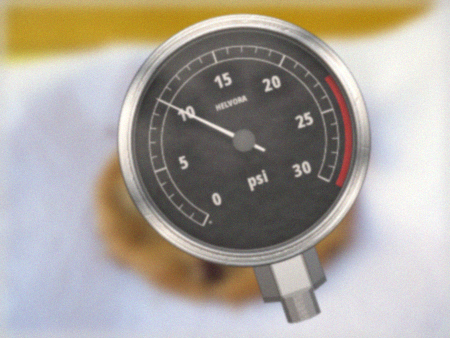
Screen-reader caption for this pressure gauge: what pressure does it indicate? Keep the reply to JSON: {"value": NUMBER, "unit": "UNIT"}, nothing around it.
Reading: {"value": 10, "unit": "psi"}
